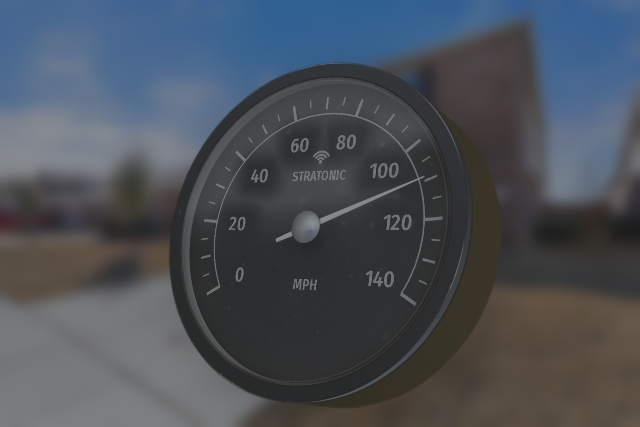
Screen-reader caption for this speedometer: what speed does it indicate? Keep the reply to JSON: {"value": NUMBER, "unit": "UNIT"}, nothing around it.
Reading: {"value": 110, "unit": "mph"}
